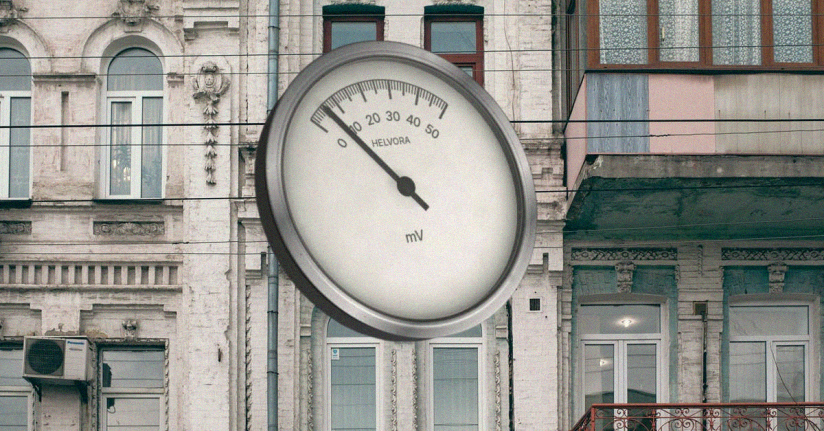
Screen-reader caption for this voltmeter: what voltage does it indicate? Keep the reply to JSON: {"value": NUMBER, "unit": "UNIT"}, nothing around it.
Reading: {"value": 5, "unit": "mV"}
